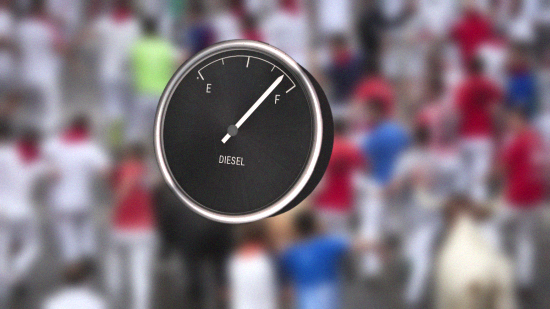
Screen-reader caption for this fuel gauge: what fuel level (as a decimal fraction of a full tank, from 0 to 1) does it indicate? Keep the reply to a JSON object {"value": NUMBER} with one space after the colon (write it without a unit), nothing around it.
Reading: {"value": 0.875}
